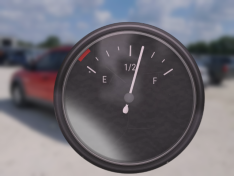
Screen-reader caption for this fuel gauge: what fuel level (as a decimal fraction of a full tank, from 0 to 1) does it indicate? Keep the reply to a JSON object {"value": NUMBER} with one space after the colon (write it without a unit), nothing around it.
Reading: {"value": 0.625}
